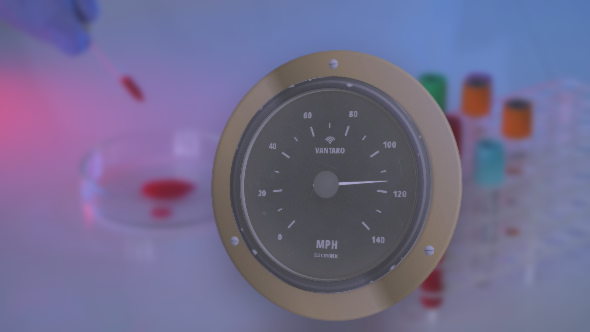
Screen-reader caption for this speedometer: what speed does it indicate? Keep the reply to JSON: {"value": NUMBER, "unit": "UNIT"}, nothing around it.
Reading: {"value": 115, "unit": "mph"}
